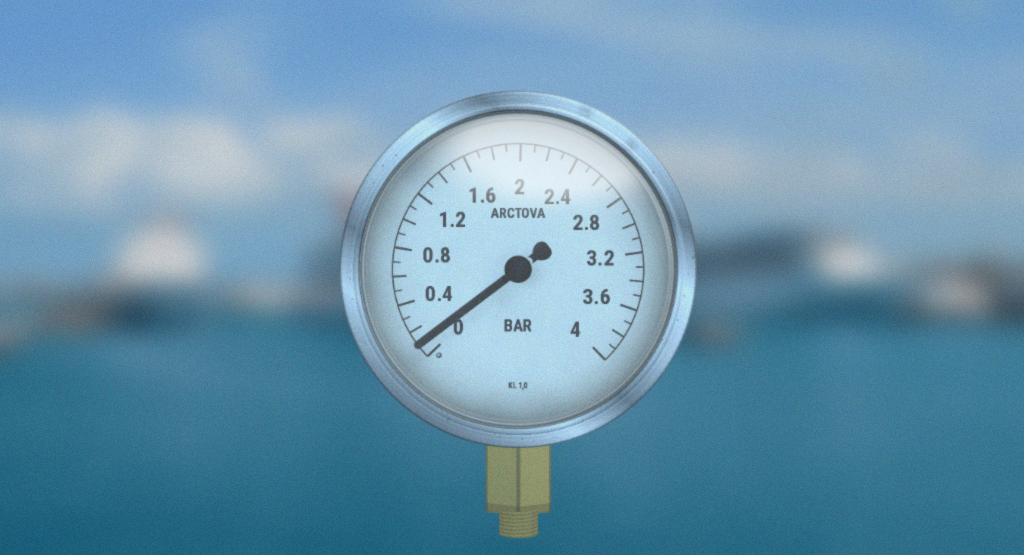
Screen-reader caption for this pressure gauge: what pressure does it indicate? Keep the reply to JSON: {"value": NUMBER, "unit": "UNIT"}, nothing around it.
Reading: {"value": 0.1, "unit": "bar"}
